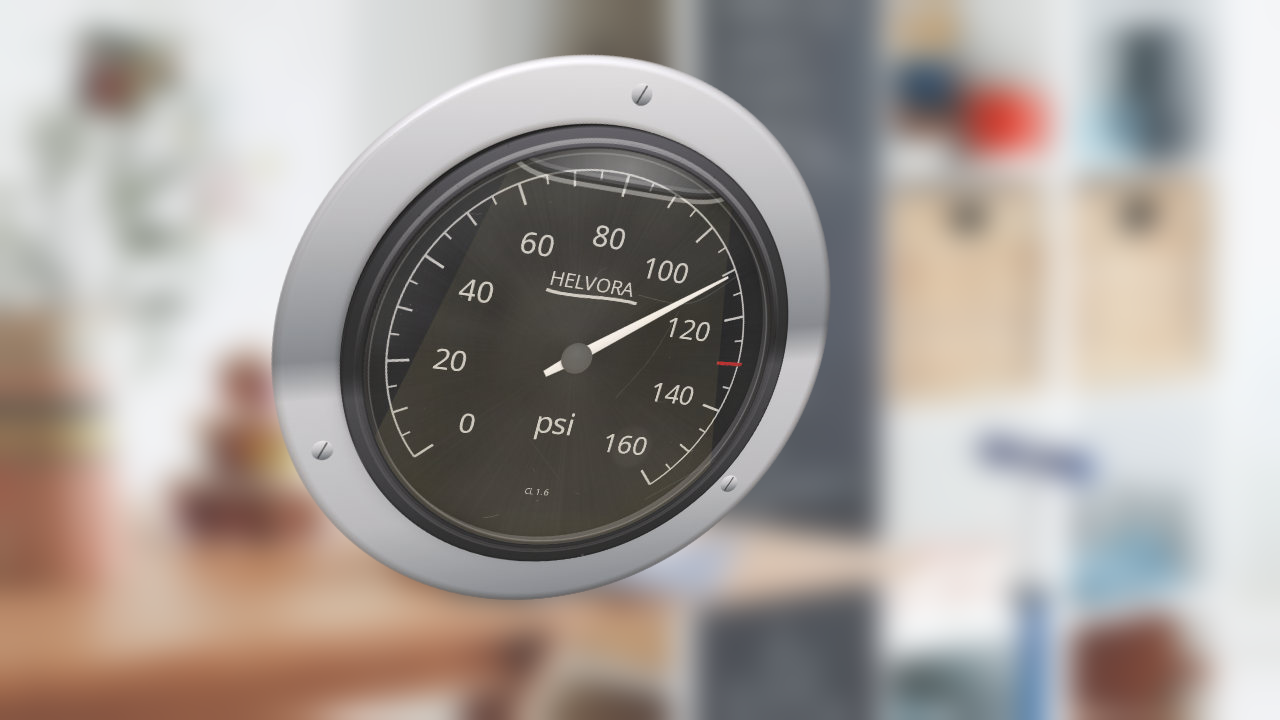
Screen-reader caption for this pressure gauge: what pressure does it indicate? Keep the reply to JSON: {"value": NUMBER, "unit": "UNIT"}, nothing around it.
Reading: {"value": 110, "unit": "psi"}
